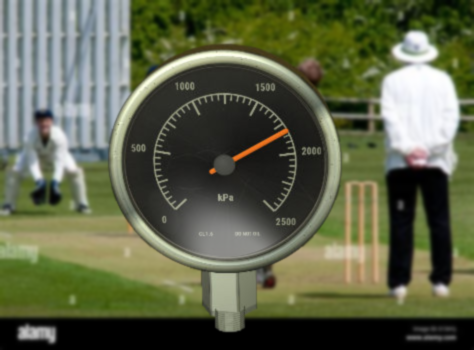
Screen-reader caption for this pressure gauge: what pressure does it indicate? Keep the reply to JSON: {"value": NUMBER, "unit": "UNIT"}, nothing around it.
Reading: {"value": 1800, "unit": "kPa"}
